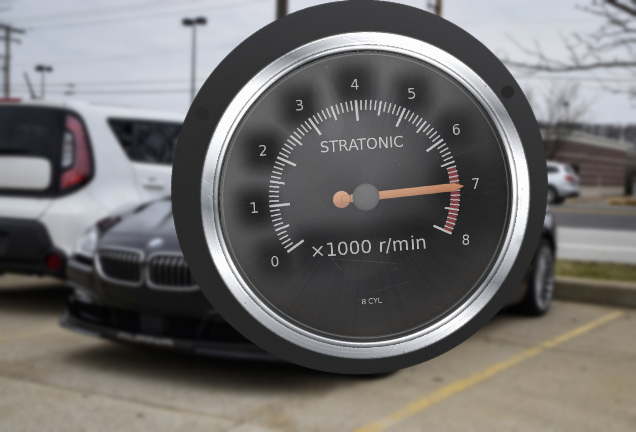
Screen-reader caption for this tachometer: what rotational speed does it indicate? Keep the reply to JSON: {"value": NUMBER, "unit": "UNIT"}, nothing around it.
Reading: {"value": 7000, "unit": "rpm"}
